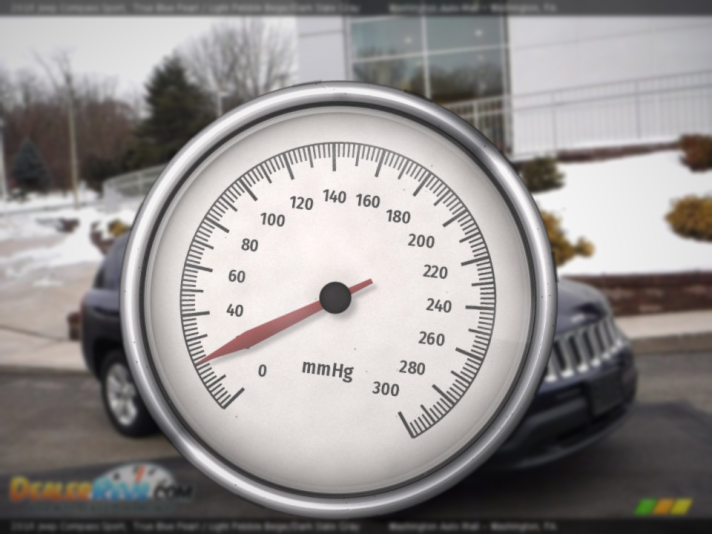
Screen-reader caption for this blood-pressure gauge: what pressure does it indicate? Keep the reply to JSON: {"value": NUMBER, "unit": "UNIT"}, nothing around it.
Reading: {"value": 20, "unit": "mmHg"}
